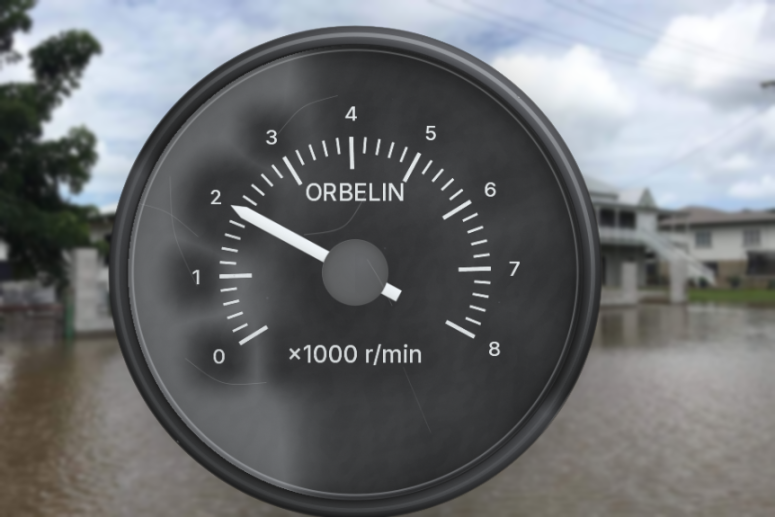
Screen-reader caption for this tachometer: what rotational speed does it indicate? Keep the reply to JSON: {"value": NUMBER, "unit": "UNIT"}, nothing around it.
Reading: {"value": 2000, "unit": "rpm"}
